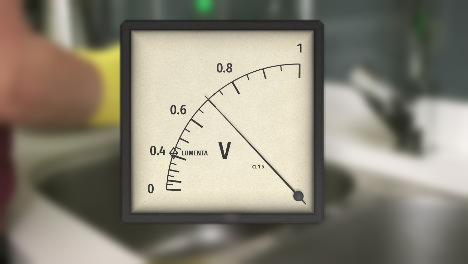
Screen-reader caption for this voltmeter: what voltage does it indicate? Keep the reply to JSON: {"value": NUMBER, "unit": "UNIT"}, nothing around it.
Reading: {"value": 0.7, "unit": "V"}
